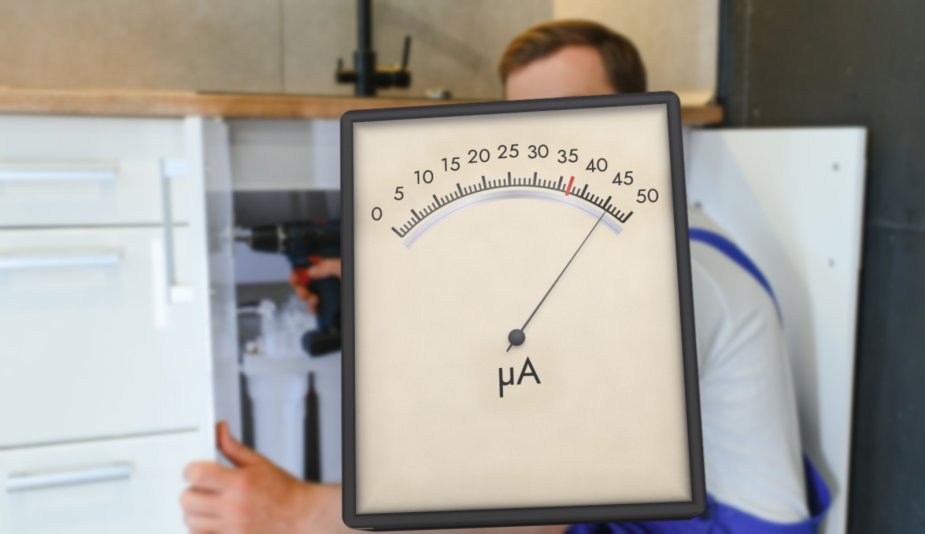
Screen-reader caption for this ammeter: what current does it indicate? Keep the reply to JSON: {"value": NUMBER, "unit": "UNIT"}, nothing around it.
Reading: {"value": 46, "unit": "µA"}
